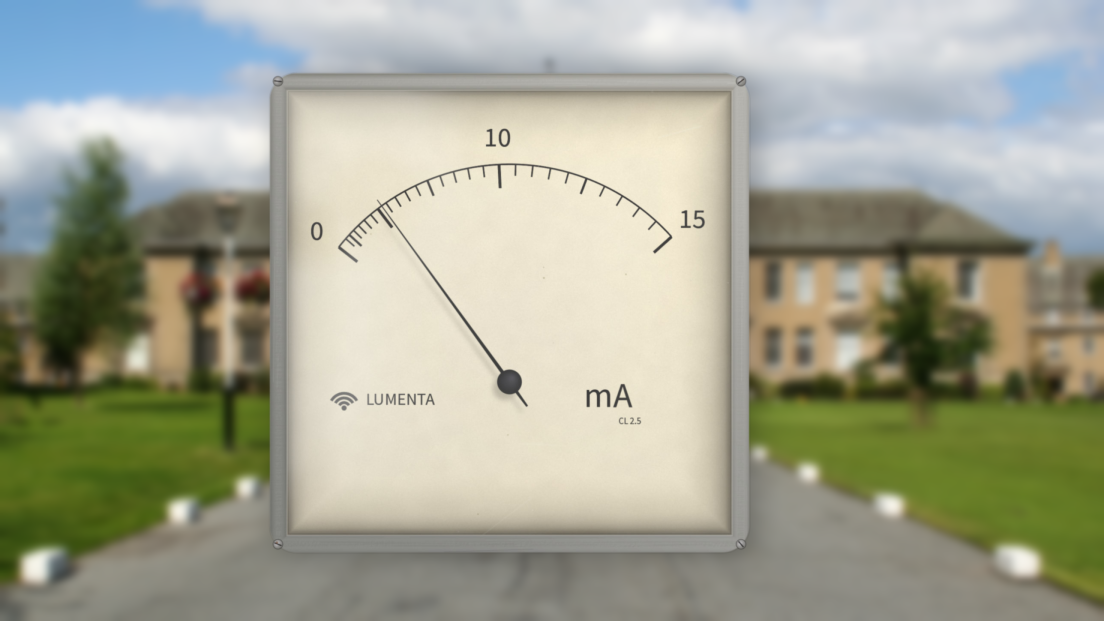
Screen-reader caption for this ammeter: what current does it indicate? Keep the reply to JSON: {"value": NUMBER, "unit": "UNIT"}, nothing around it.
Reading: {"value": 5.25, "unit": "mA"}
